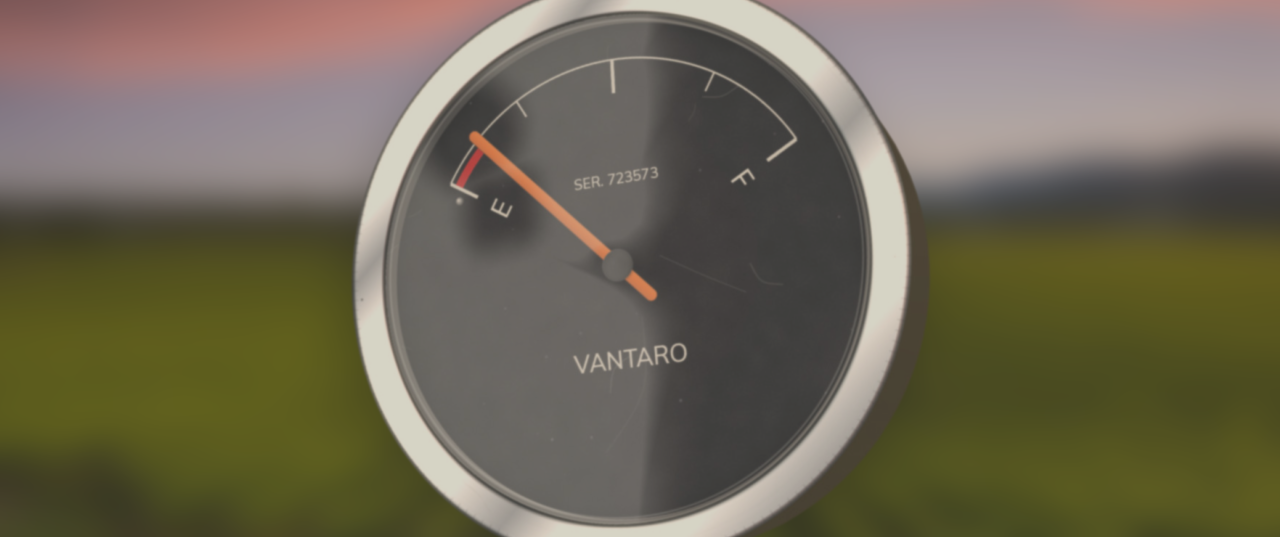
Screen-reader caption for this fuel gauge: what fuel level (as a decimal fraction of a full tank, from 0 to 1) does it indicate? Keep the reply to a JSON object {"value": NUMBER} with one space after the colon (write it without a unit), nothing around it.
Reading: {"value": 0.125}
